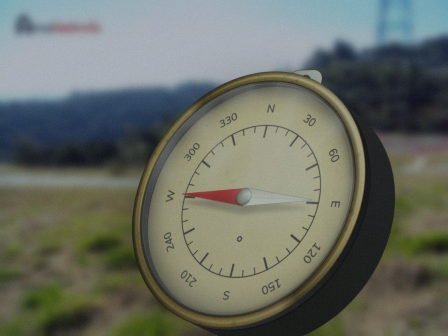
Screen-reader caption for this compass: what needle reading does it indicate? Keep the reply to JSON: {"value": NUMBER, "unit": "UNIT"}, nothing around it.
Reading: {"value": 270, "unit": "°"}
